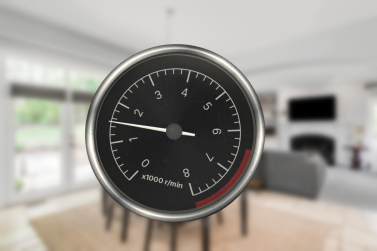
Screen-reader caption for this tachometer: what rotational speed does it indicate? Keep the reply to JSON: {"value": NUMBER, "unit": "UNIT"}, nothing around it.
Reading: {"value": 1500, "unit": "rpm"}
